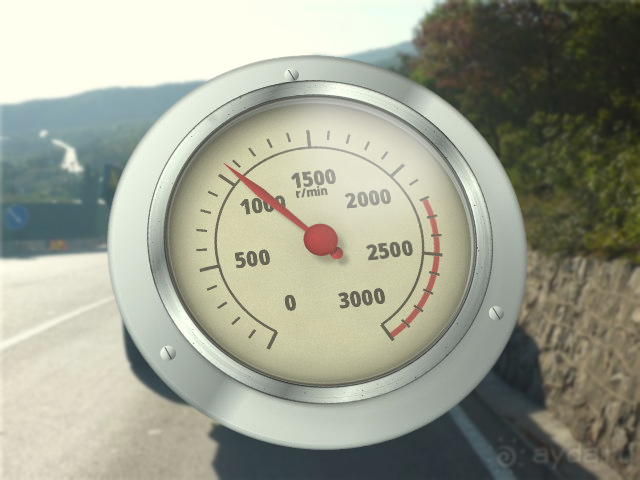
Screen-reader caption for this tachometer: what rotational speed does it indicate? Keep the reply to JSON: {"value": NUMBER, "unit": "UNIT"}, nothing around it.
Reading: {"value": 1050, "unit": "rpm"}
